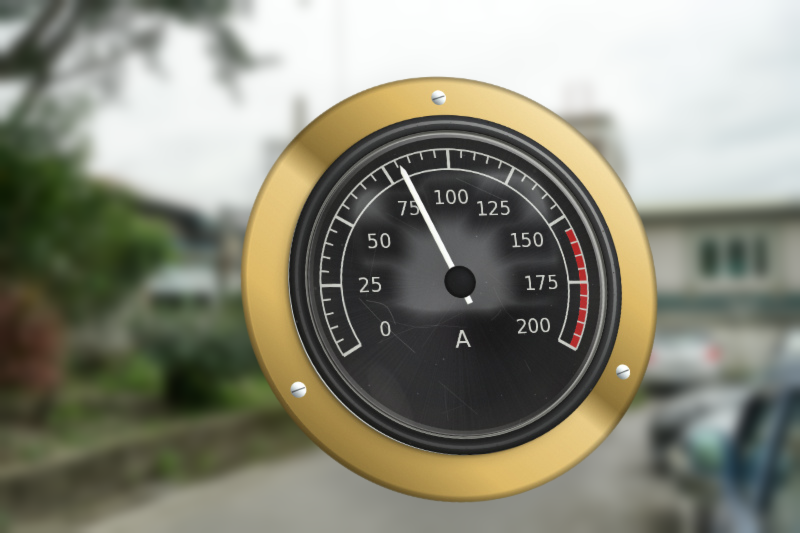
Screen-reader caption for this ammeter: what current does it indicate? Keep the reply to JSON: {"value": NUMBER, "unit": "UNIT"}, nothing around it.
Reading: {"value": 80, "unit": "A"}
